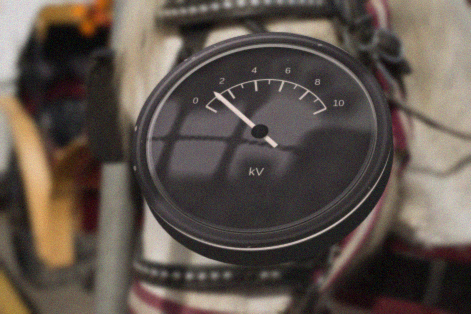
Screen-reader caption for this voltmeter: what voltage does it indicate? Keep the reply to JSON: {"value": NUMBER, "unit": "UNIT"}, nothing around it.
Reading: {"value": 1, "unit": "kV"}
